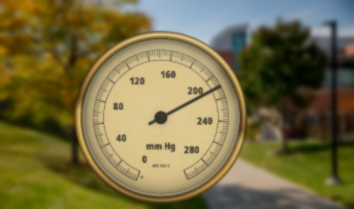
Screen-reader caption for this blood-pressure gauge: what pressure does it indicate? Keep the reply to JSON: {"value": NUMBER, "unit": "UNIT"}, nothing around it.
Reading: {"value": 210, "unit": "mmHg"}
